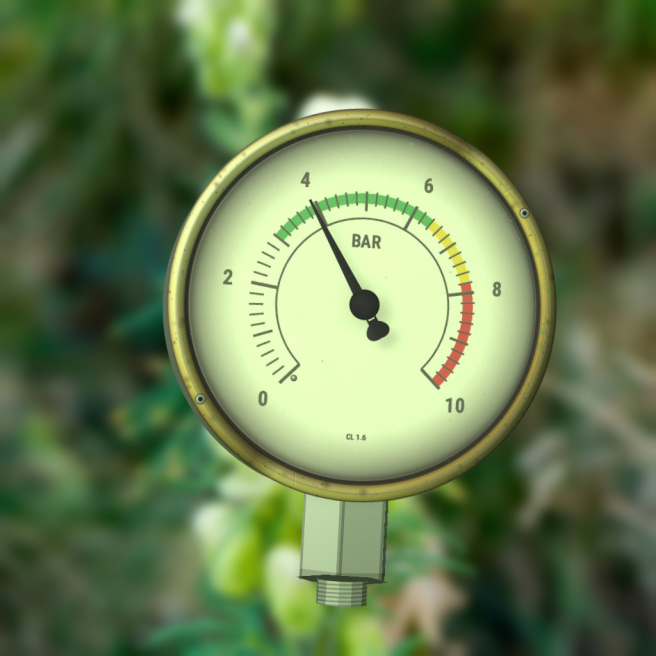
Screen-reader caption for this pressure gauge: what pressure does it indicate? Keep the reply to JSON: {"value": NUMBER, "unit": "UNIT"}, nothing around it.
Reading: {"value": 3.9, "unit": "bar"}
